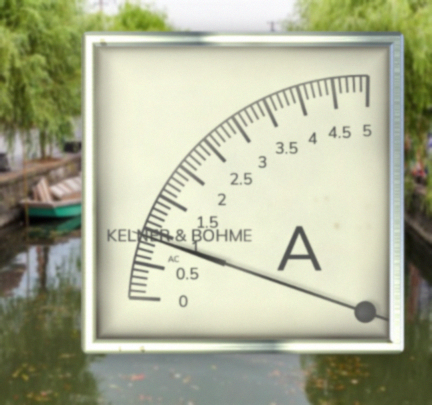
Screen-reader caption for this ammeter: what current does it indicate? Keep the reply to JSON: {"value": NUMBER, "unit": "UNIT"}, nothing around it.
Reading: {"value": 0.9, "unit": "A"}
